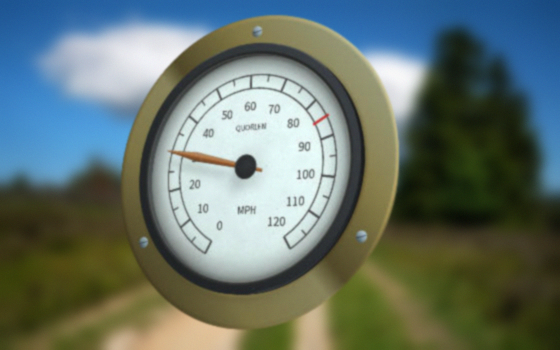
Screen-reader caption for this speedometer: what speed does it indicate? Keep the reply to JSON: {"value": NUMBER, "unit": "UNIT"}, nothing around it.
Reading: {"value": 30, "unit": "mph"}
